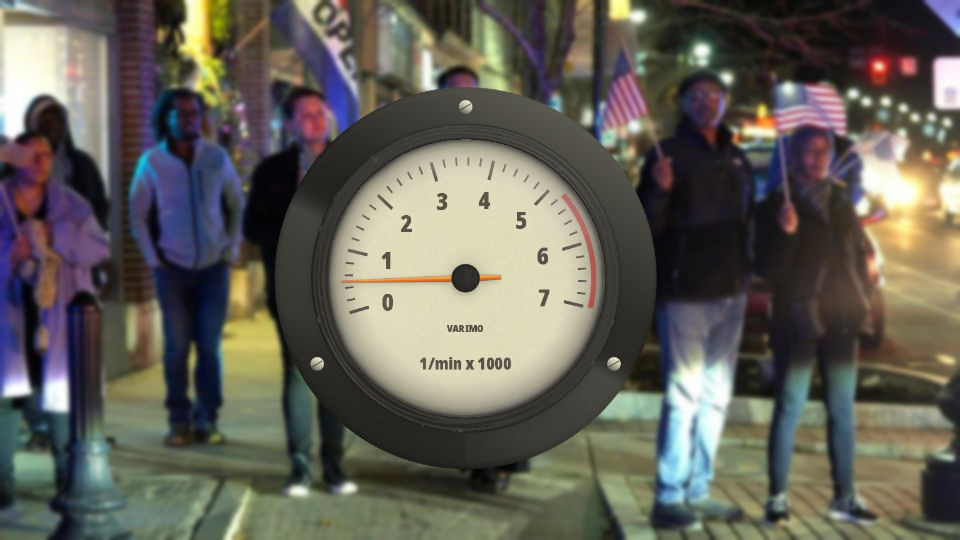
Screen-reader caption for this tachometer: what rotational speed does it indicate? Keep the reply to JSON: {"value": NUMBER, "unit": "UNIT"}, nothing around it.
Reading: {"value": 500, "unit": "rpm"}
